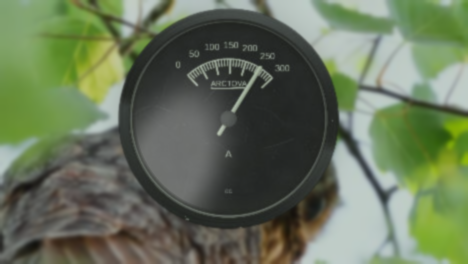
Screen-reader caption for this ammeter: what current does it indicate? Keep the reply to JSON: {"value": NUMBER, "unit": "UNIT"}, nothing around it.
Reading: {"value": 250, "unit": "A"}
